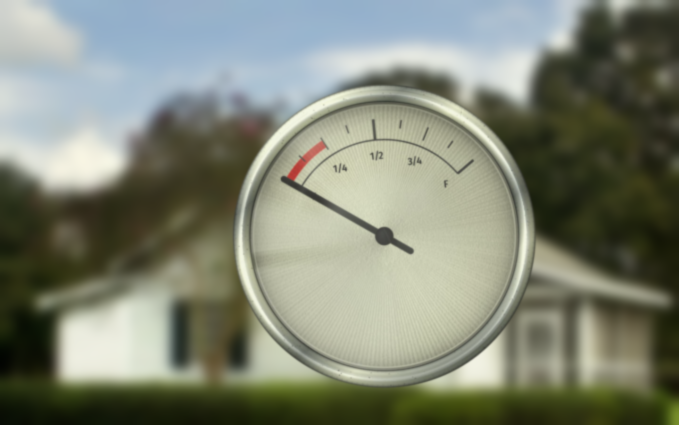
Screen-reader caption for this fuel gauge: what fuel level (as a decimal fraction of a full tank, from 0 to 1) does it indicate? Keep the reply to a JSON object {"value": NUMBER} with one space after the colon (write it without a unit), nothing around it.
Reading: {"value": 0}
